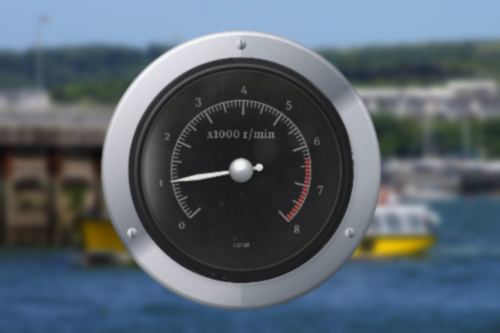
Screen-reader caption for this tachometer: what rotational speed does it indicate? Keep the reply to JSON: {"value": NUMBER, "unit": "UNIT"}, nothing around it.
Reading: {"value": 1000, "unit": "rpm"}
